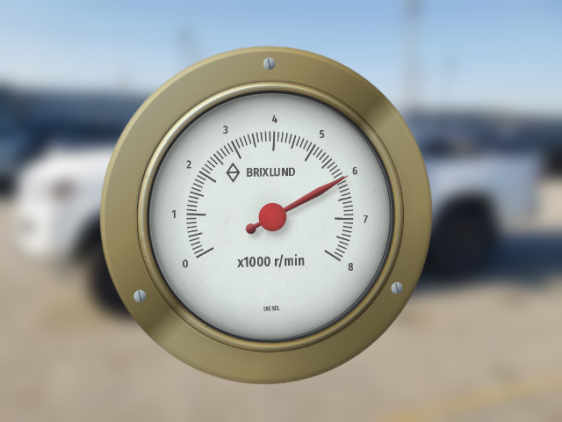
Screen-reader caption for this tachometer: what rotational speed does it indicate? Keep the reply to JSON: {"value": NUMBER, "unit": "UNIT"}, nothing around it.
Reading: {"value": 6000, "unit": "rpm"}
